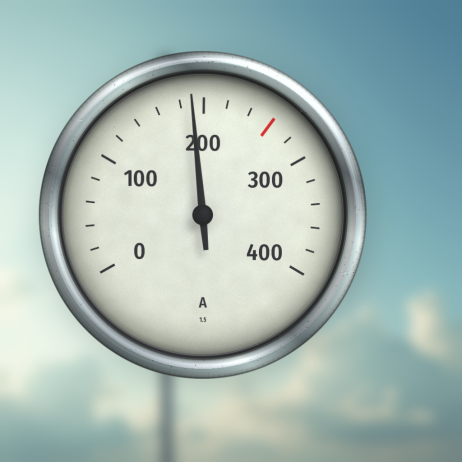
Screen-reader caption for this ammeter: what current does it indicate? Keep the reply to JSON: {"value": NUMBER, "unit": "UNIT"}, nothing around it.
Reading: {"value": 190, "unit": "A"}
